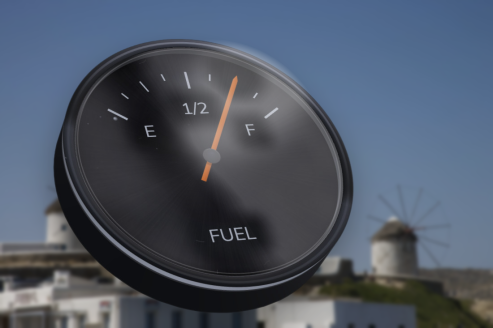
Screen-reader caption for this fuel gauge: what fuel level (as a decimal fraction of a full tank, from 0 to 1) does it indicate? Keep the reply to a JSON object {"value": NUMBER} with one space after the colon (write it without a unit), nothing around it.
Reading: {"value": 0.75}
